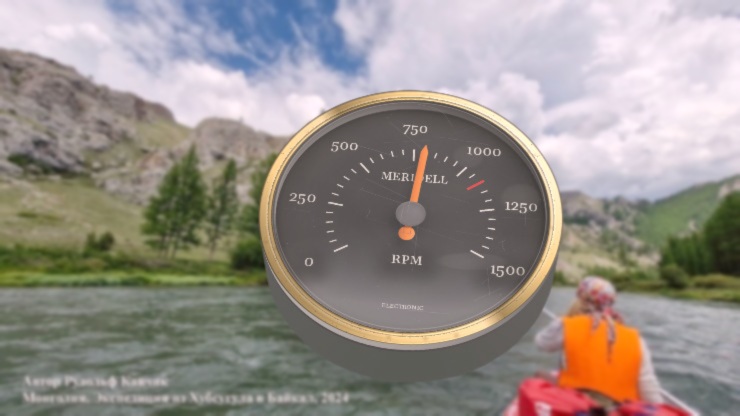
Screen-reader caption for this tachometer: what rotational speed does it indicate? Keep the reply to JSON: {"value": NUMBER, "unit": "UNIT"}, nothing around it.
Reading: {"value": 800, "unit": "rpm"}
